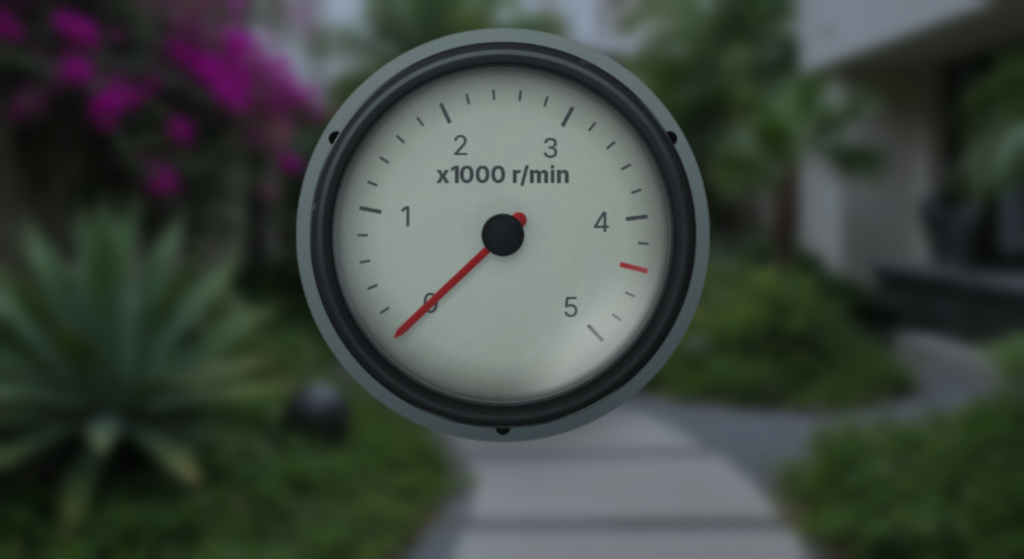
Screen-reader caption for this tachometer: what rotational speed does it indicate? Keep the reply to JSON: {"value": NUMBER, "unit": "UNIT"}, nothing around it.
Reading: {"value": 0, "unit": "rpm"}
